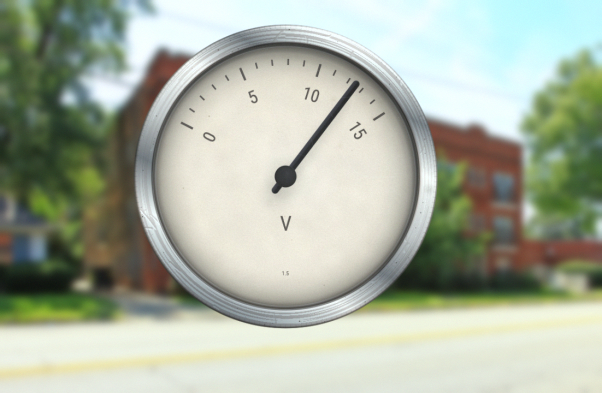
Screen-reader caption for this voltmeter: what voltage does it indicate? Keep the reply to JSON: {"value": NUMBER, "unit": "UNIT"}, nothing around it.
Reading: {"value": 12.5, "unit": "V"}
